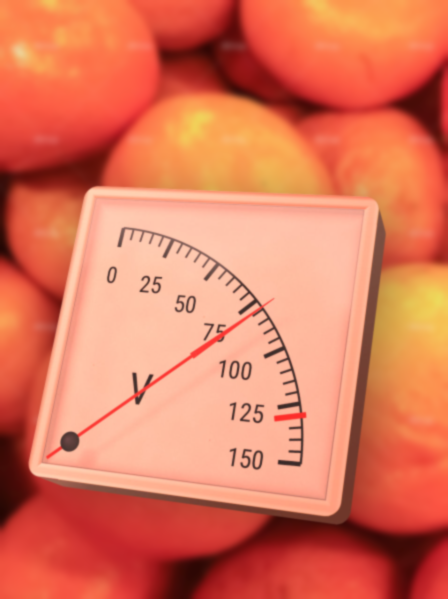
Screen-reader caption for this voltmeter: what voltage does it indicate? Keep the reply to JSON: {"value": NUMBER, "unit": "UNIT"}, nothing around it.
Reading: {"value": 80, "unit": "V"}
